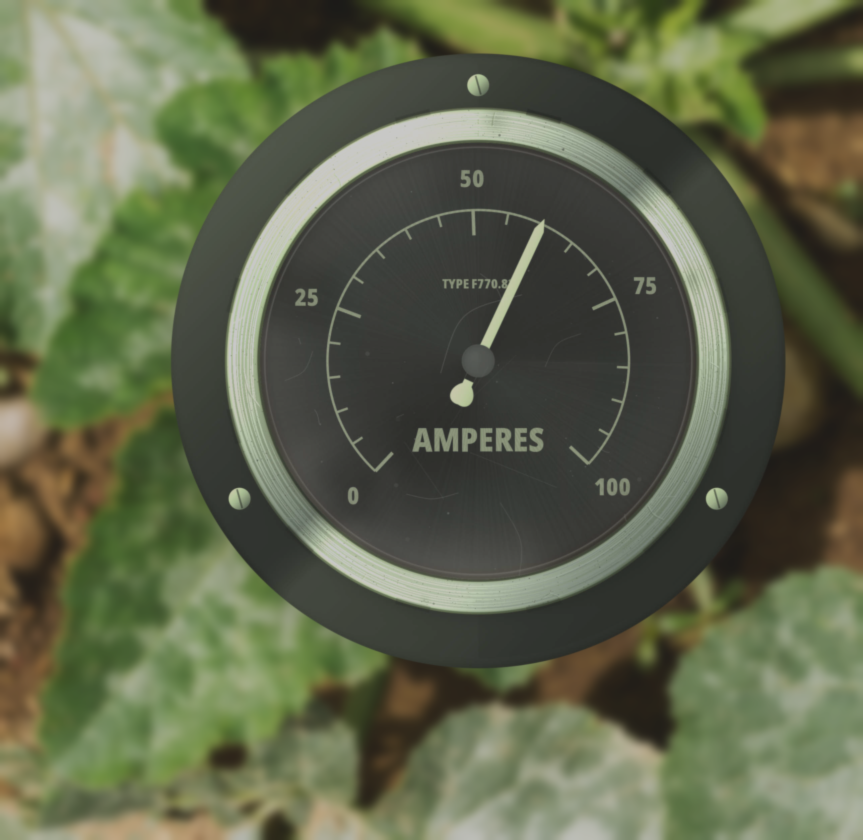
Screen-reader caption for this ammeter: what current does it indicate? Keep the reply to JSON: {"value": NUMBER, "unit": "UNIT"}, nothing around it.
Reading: {"value": 60, "unit": "A"}
